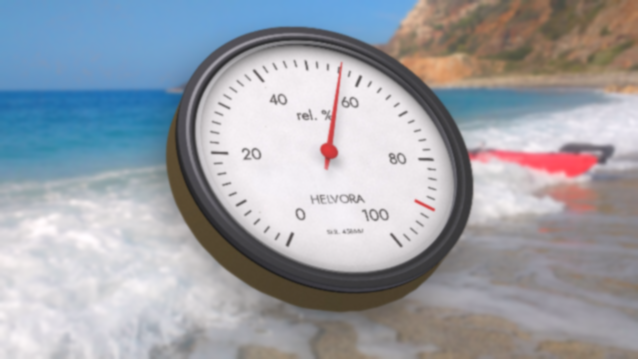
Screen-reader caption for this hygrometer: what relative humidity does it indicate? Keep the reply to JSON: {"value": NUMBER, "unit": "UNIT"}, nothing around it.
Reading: {"value": 56, "unit": "%"}
